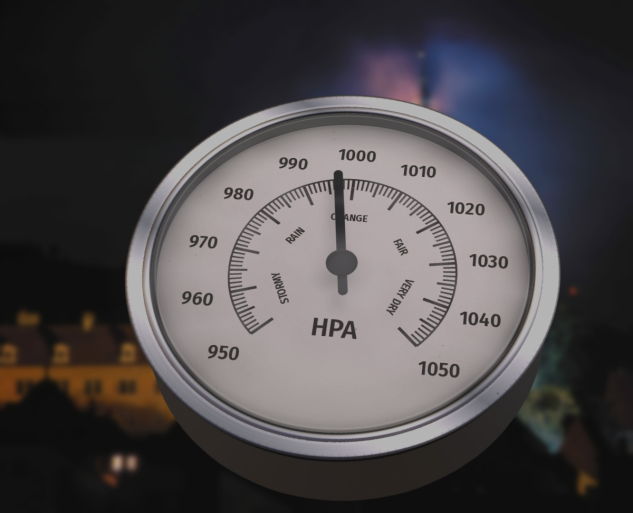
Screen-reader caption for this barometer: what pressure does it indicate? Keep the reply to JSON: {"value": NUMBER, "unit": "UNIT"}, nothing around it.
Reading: {"value": 997, "unit": "hPa"}
